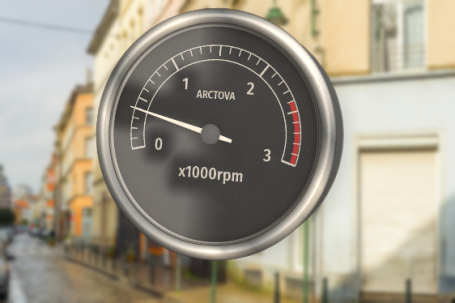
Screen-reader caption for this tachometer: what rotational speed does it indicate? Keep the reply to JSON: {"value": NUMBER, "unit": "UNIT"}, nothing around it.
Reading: {"value": 400, "unit": "rpm"}
